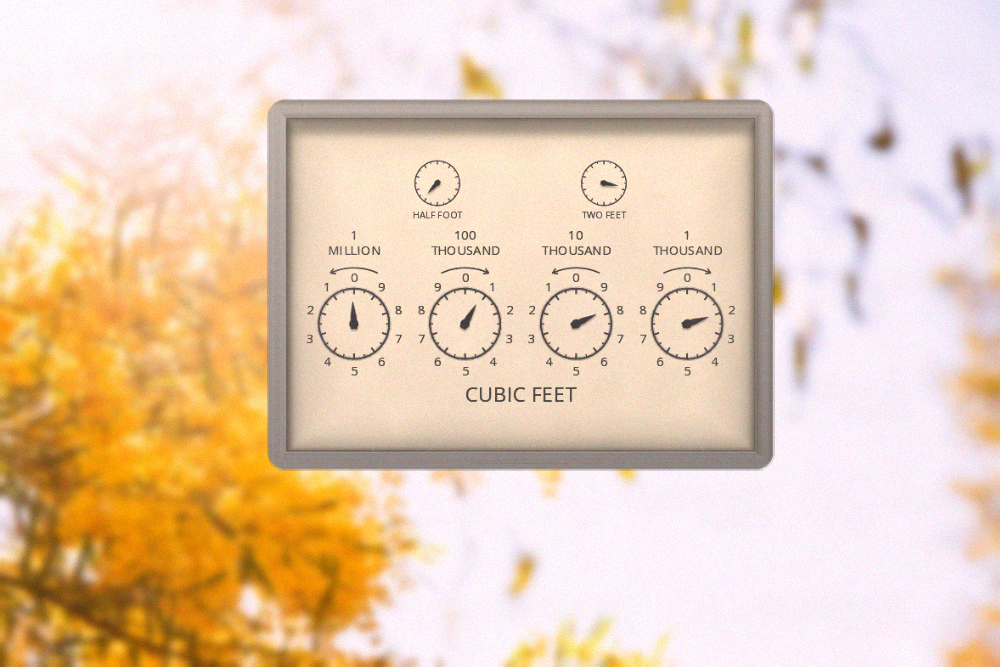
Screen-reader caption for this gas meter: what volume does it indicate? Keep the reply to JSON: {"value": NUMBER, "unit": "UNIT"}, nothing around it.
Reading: {"value": 8200, "unit": "ft³"}
